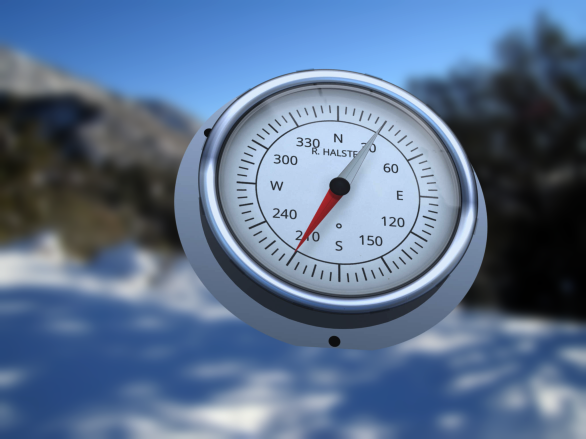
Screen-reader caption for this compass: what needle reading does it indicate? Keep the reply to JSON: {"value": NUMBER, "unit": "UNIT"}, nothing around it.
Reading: {"value": 210, "unit": "°"}
